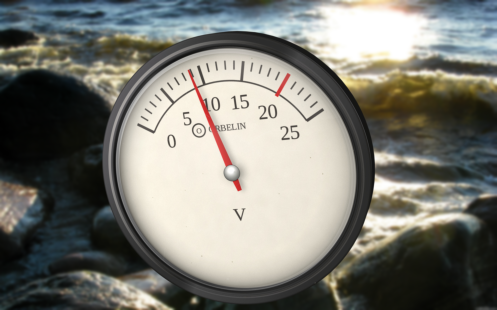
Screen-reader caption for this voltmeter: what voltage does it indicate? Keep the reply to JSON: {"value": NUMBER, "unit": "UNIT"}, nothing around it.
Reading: {"value": 9, "unit": "V"}
